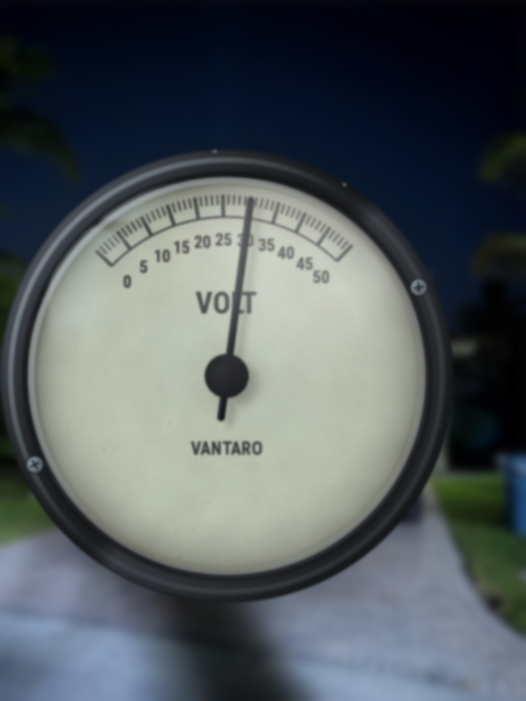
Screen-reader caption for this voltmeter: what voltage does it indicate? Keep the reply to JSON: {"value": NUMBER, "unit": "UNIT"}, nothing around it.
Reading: {"value": 30, "unit": "V"}
